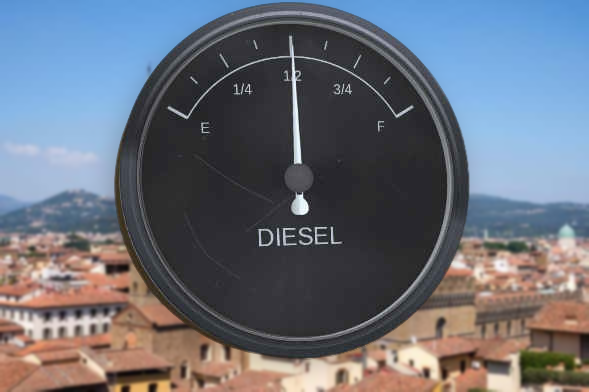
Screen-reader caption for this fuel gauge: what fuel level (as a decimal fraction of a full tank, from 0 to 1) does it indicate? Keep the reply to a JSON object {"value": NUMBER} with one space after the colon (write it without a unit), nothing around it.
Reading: {"value": 0.5}
